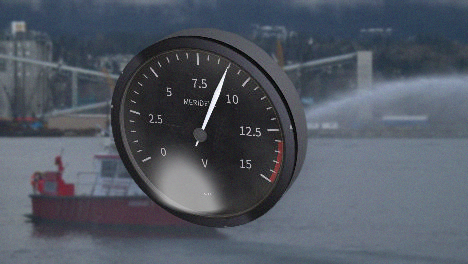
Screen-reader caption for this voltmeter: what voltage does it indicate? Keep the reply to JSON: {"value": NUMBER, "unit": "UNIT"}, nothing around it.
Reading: {"value": 9, "unit": "V"}
